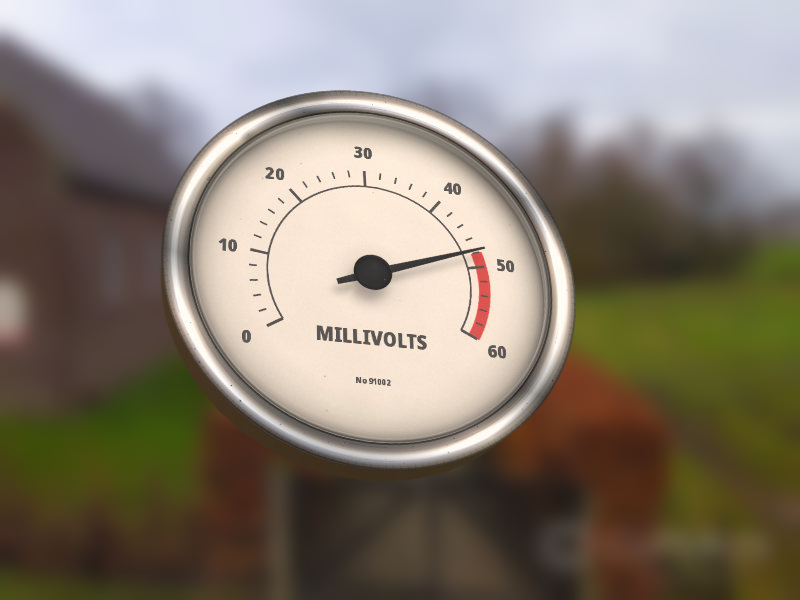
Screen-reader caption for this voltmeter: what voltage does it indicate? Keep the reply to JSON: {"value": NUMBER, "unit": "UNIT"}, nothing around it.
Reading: {"value": 48, "unit": "mV"}
